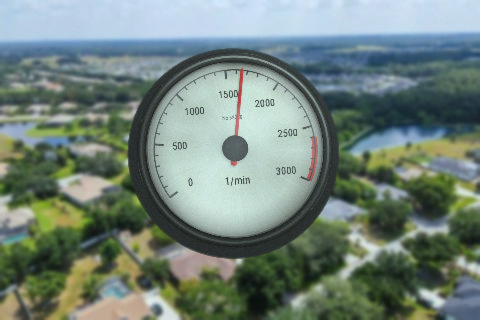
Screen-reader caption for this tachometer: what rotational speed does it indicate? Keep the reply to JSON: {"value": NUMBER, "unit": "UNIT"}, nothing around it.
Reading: {"value": 1650, "unit": "rpm"}
